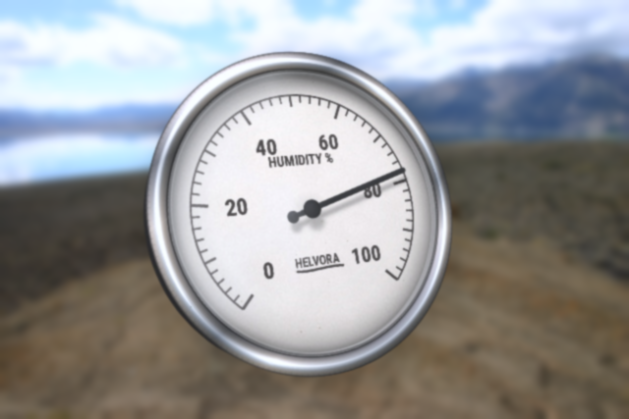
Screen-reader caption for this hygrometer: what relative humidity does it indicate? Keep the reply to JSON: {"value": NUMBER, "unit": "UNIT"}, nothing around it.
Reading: {"value": 78, "unit": "%"}
